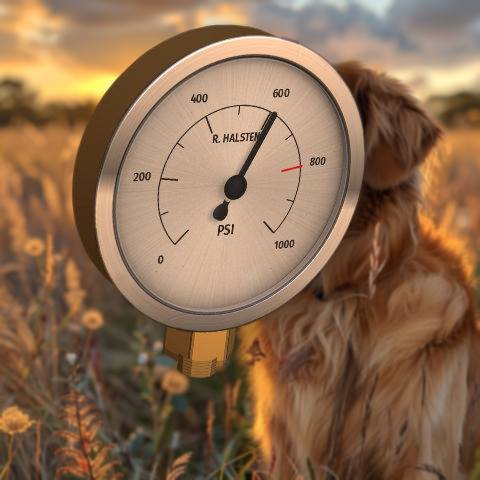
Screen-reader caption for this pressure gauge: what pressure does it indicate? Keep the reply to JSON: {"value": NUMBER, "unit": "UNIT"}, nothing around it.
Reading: {"value": 600, "unit": "psi"}
